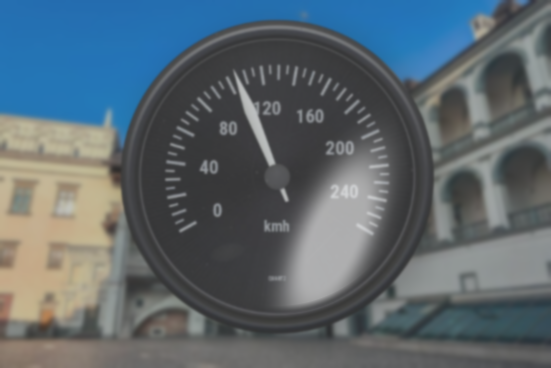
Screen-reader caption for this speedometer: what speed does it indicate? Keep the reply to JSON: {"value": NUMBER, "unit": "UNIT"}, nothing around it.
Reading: {"value": 105, "unit": "km/h"}
